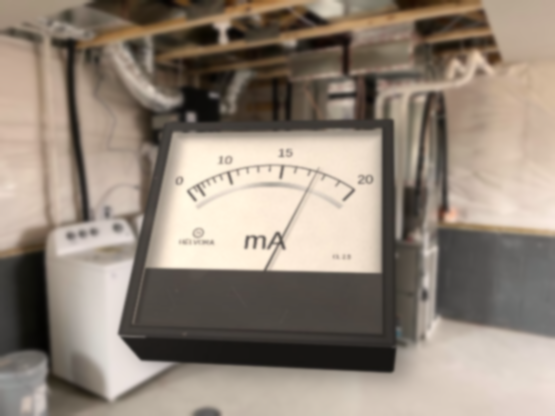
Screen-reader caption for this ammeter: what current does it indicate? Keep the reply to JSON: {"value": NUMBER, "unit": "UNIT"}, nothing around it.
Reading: {"value": 17.5, "unit": "mA"}
